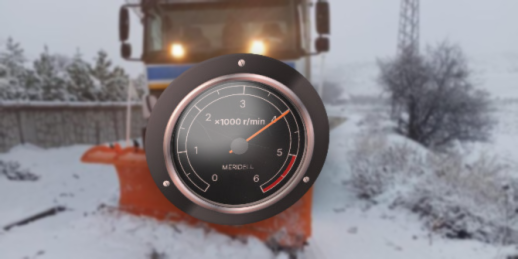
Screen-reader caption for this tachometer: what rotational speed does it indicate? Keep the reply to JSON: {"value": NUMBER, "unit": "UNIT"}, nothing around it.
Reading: {"value": 4000, "unit": "rpm"}
